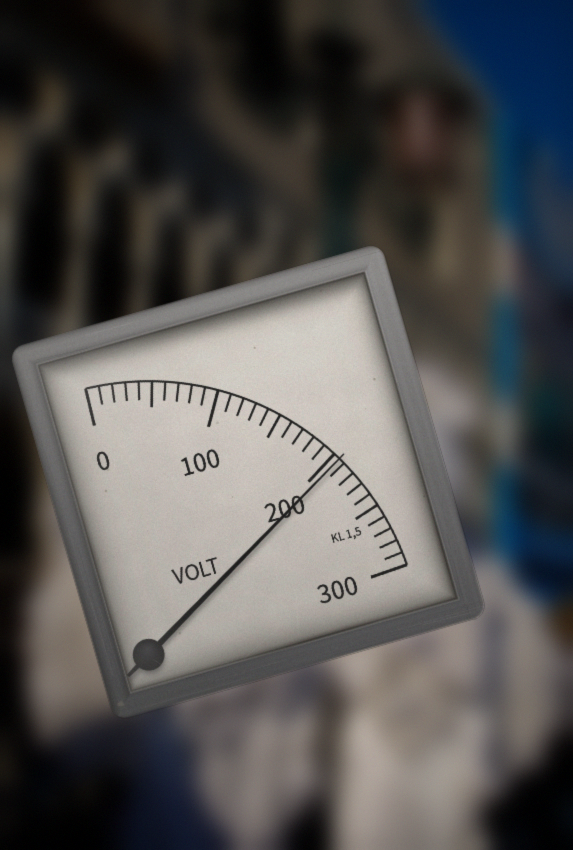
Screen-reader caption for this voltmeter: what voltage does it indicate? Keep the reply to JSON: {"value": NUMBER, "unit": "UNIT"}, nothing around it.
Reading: {"value": 205, "unit": "V"}
